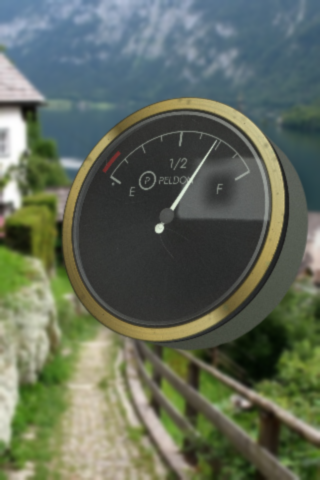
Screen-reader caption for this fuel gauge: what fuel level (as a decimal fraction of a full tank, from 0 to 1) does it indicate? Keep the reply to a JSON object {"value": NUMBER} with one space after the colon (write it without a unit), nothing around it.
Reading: {"value": 0.75}
